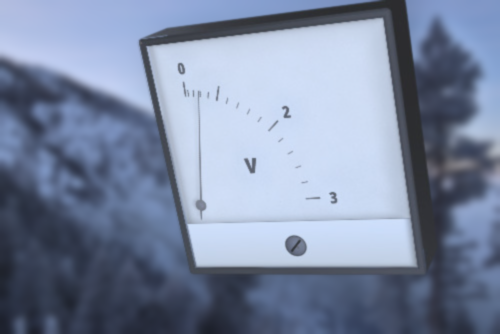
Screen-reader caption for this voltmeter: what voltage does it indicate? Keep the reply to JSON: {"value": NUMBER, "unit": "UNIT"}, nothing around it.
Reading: {"value": 0.6, "unit": "V"}
